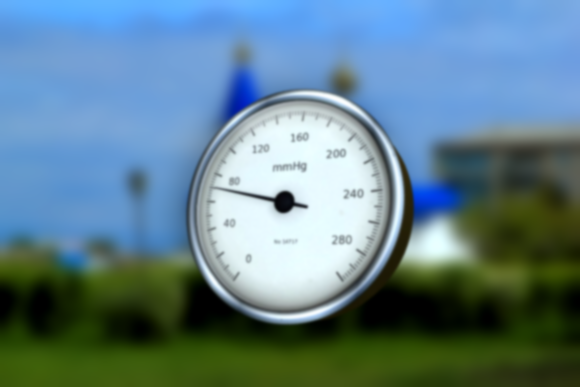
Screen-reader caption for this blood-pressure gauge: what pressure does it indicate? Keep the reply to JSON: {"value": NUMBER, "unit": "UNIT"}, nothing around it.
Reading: {"value": 70, "unit": "mmHg"}
